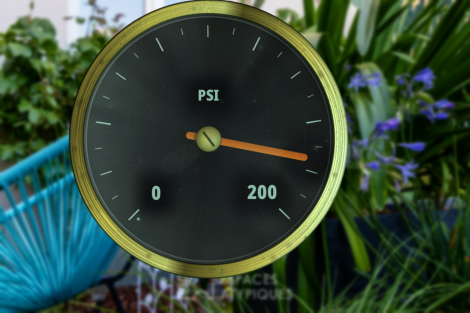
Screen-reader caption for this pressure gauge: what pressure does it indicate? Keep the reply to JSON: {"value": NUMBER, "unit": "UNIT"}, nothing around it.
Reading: {"value": 175, "unit": "psi"}
